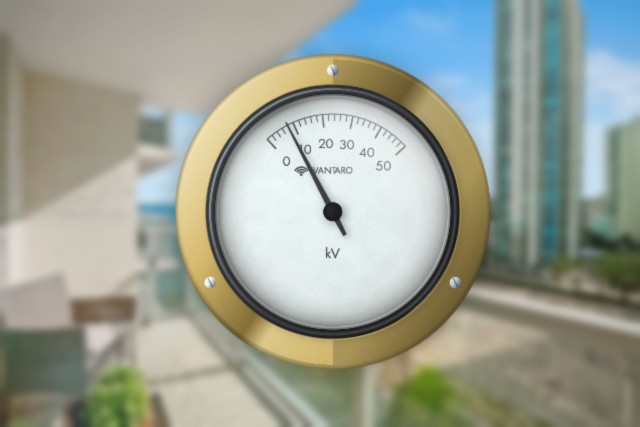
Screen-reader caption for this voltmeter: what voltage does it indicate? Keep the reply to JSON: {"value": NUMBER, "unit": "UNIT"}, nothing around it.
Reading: {"value": 8, "unit": "kV"}
